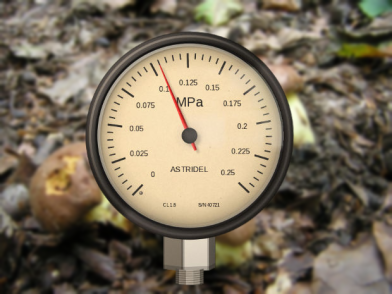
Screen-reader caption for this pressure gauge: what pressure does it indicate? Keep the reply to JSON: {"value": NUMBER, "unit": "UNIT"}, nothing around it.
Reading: {"value": 0.105, "unit": "MPa"}
